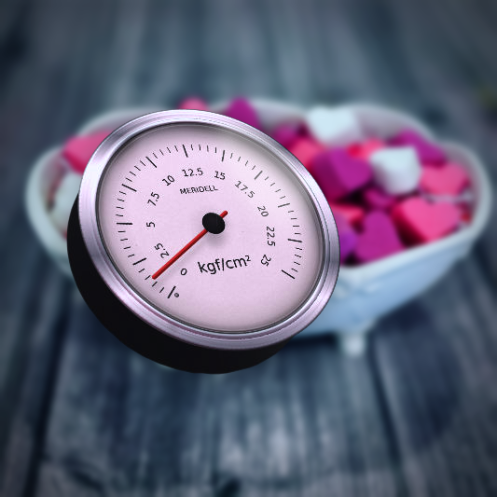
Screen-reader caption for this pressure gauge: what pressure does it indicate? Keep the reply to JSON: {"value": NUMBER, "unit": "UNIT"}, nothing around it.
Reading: {"value": 1.25, "unit": "kg/cm²"}
